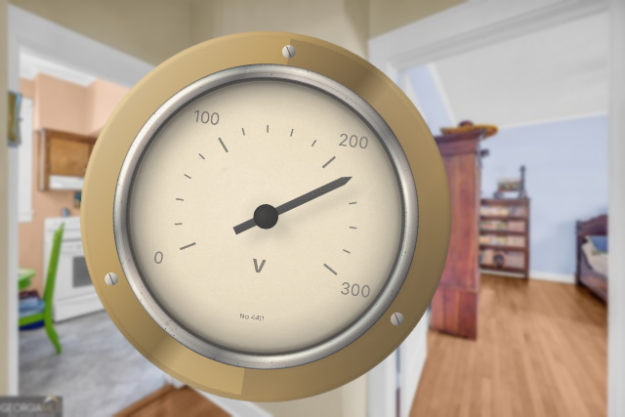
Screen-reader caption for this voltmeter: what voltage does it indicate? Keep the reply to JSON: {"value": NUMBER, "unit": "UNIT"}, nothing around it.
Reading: {"value": 220, "unit": "V"}
